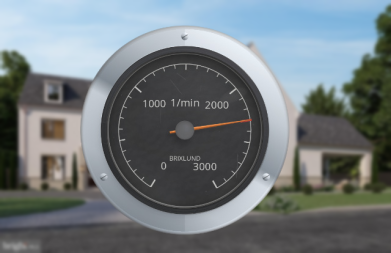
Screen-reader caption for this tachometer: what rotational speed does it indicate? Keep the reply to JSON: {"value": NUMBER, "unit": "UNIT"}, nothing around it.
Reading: {"value": 2300, "unit": "rpm"}
